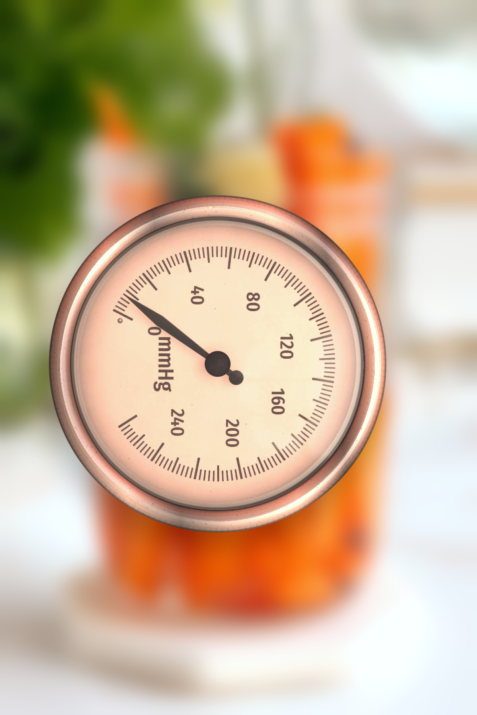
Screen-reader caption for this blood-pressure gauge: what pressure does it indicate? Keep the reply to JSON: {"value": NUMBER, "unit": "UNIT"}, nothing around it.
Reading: {"value": 8, "unit": "mmHg"}
